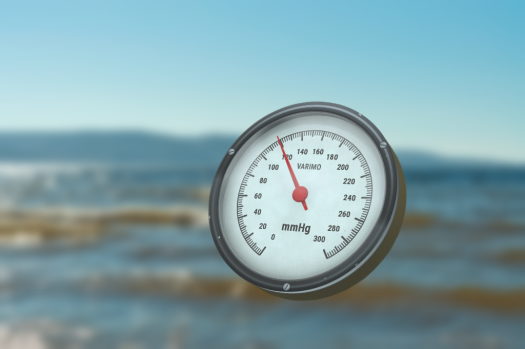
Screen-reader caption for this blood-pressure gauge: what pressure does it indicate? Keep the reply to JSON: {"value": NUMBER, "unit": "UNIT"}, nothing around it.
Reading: {"value": 120, "unit": "mmHg"}
